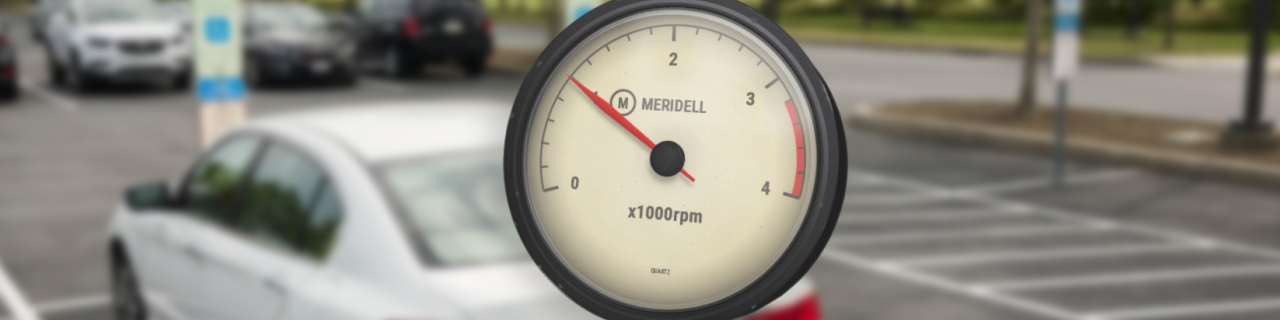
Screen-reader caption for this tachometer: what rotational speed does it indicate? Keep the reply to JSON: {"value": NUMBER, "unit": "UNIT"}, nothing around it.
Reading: {"value": 1000, "unit": "rpm"}
